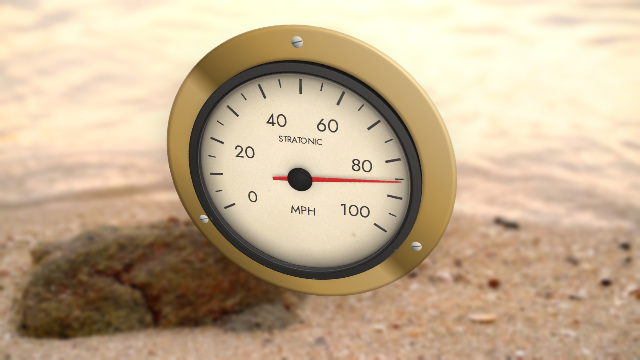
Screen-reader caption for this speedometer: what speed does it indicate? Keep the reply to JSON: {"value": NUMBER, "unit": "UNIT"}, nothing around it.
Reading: {"value": 85, "unit": "mph"}
